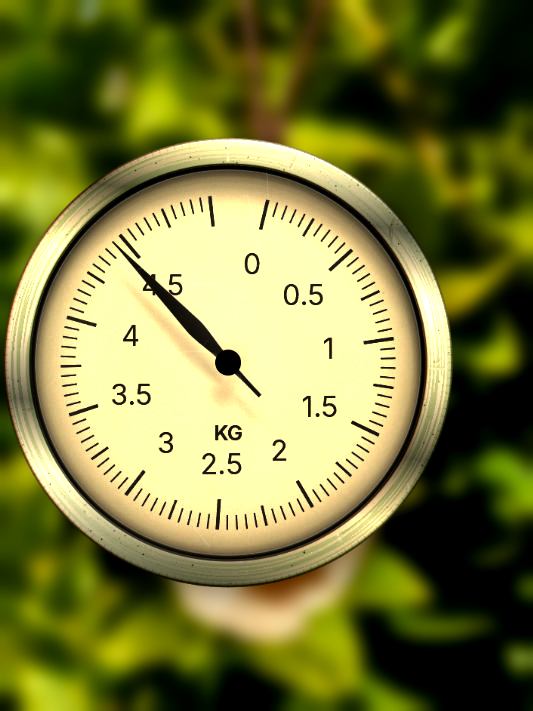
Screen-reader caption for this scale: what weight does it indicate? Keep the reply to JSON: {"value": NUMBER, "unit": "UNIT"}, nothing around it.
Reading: {"value": 4.45, "unit": "kg"}
